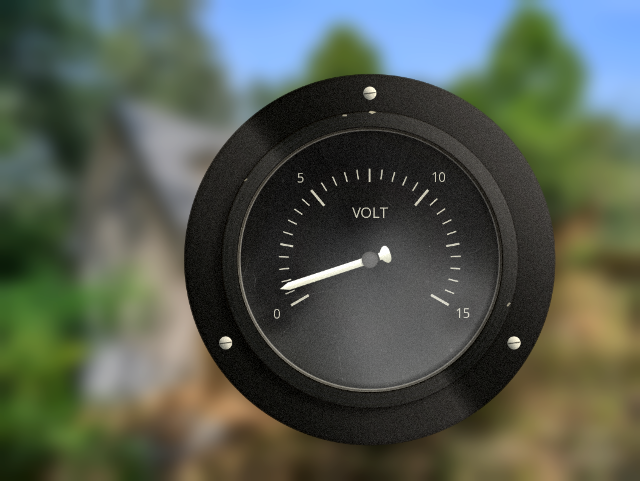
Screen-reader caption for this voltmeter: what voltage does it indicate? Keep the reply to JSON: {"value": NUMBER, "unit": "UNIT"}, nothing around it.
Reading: {"value": 0.75, "unit": "V"}
